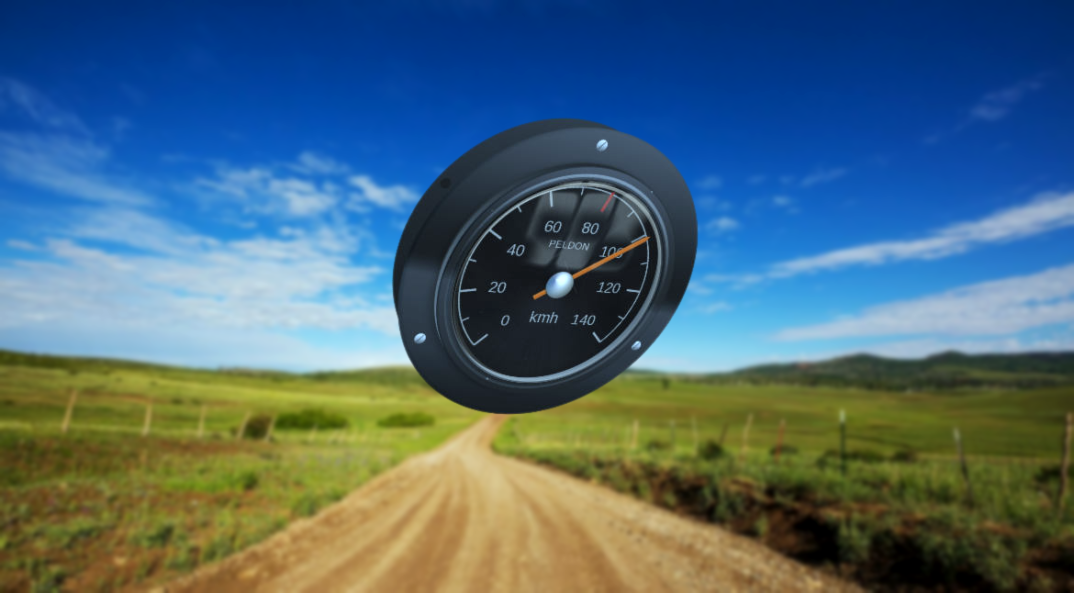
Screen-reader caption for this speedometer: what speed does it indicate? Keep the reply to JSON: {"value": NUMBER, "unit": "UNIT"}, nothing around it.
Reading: {"value": 100, "unit": "km/h"}
